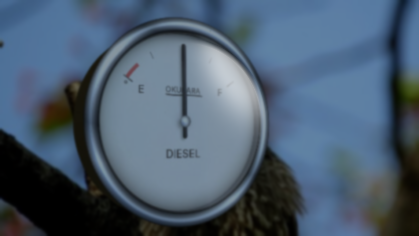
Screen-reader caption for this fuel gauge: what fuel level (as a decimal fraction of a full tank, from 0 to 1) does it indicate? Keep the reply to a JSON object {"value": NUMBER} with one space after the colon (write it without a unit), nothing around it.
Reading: {"value": 0.5}
